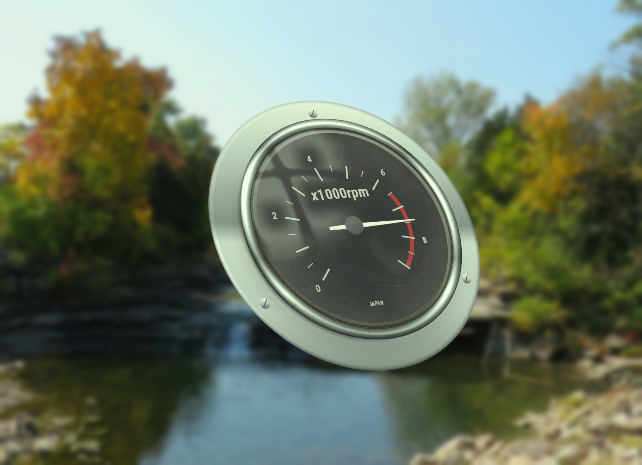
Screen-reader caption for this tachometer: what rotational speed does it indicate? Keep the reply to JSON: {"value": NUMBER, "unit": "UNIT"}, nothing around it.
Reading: {"value": 7500, "unit": "rpm"}
